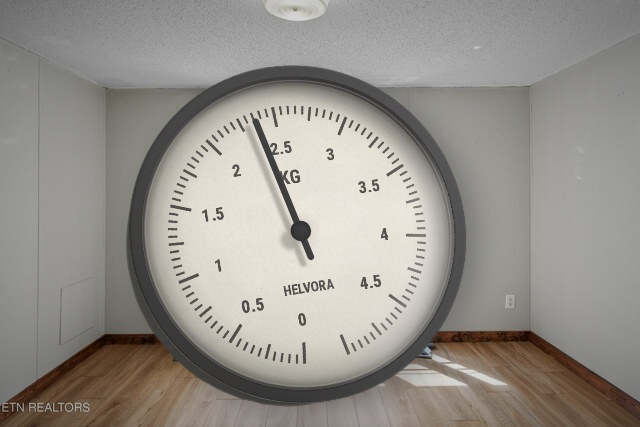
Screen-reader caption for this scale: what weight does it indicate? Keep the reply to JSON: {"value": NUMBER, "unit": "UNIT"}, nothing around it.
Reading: {"value": 2.35, "unit": "kg"}
